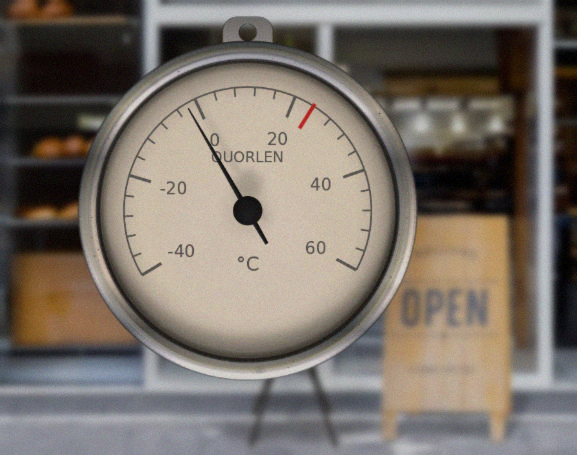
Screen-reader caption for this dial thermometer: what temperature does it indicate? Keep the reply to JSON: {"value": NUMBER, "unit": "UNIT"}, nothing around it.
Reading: {"value": -2, "unit": "°C"}
